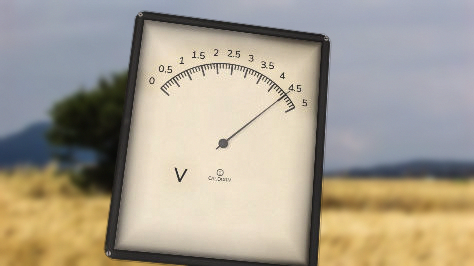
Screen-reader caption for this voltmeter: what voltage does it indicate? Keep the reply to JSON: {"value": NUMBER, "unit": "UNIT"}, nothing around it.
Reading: {"value": 4.5, "unit": "V"}
